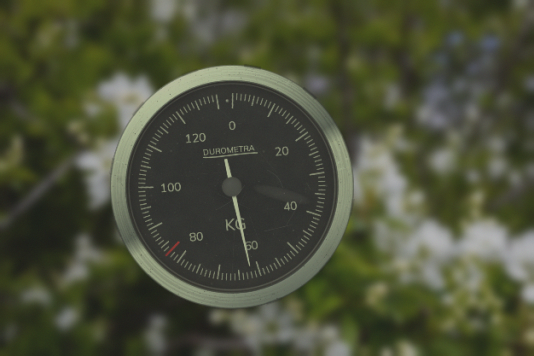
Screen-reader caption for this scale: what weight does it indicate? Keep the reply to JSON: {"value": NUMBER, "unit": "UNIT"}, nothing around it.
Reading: {"value": 62, "unit": "kg"}
